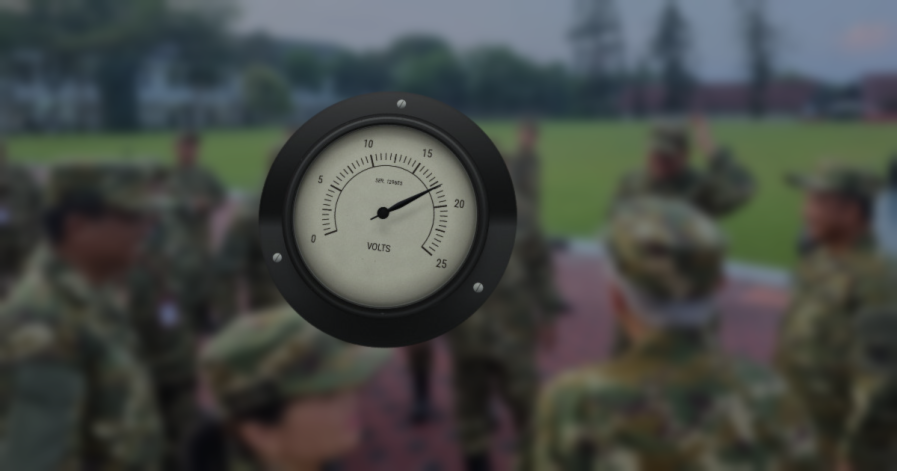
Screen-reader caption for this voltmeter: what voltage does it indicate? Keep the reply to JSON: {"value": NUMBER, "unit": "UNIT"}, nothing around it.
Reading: {"value": 18, "unit": "V"}
